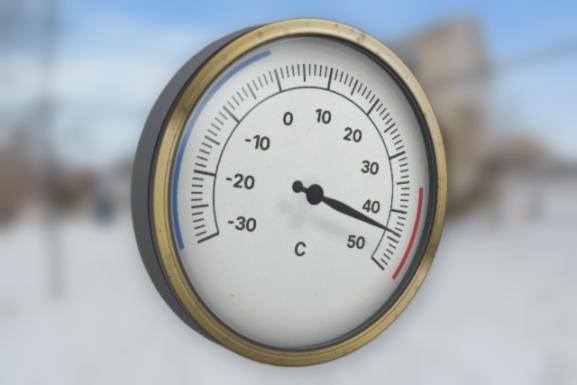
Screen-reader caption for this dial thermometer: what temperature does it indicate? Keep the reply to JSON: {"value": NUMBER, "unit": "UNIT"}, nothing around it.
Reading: {"value": 44, "unit": "°C"}
